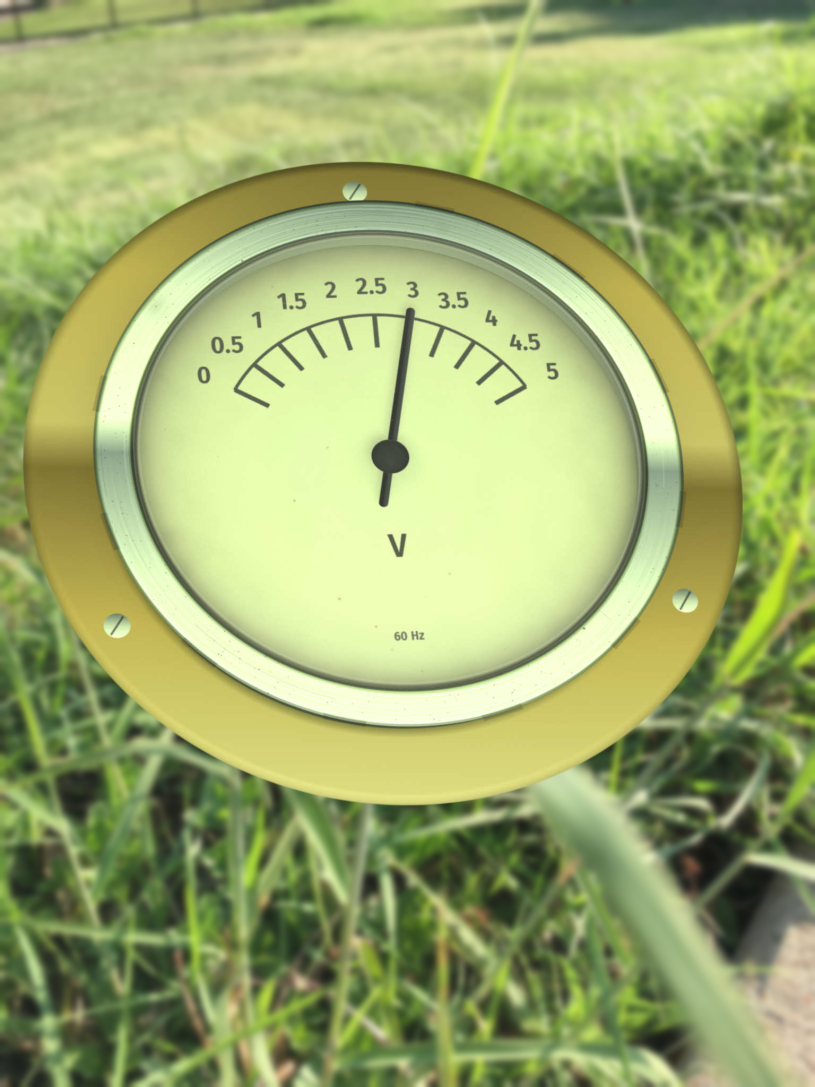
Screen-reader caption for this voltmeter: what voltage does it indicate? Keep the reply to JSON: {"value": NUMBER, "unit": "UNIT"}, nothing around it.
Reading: {"value": 3, "unit": "V"}
